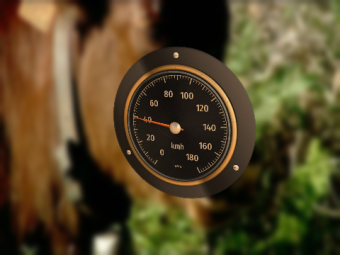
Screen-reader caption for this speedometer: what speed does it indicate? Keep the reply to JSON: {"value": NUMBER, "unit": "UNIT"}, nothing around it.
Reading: {"value": 40, "unit": "km/h"}
